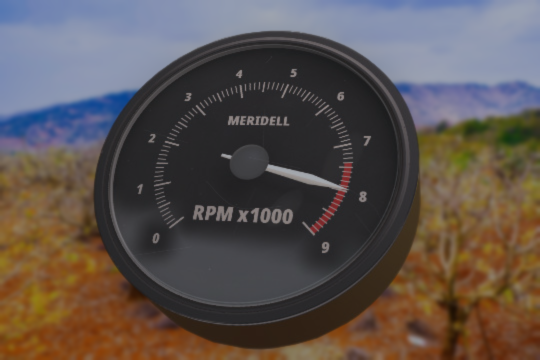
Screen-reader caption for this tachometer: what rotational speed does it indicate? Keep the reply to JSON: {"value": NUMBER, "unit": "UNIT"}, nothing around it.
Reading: {"value": 8000, "unit": "rpm"}
